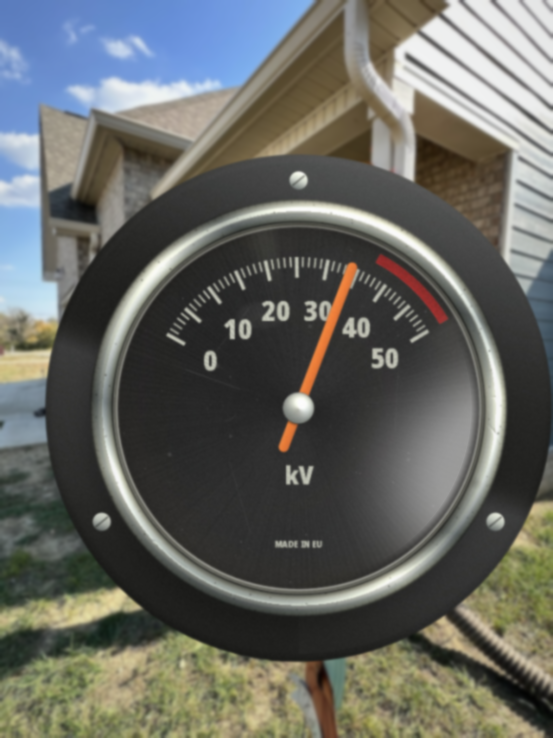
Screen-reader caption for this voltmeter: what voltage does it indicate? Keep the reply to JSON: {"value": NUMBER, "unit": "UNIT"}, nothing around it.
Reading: {"value": 34, "unit": "kV"}
